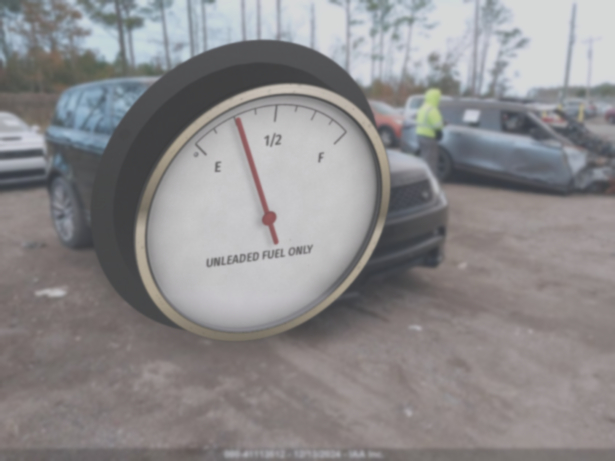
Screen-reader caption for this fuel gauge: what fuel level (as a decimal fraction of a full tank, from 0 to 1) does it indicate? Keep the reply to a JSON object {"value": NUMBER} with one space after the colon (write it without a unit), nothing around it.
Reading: {"value": 0.25}
